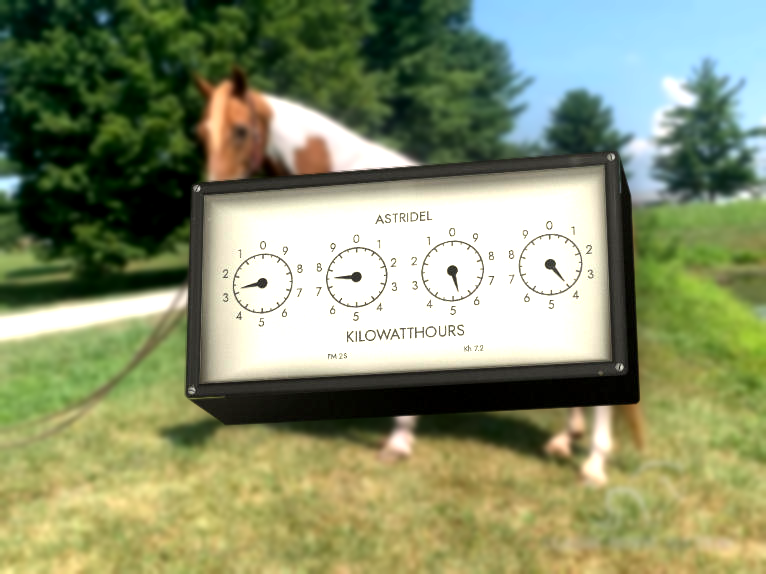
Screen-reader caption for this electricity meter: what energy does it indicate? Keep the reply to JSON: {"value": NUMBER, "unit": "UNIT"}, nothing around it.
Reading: {"value": 2754, "unit": "kWh"}
